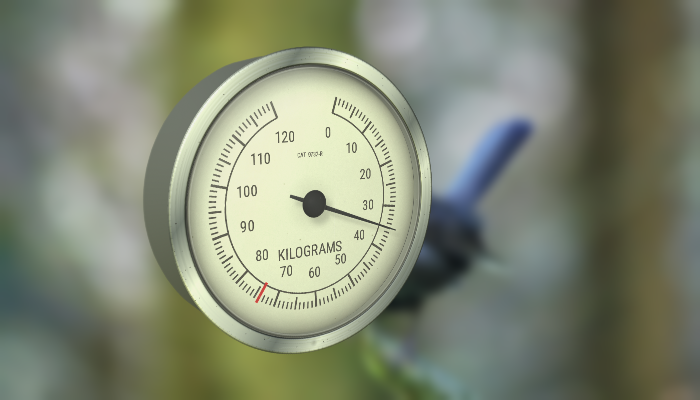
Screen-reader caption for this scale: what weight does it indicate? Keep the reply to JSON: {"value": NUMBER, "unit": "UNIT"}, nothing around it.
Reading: {"value": 35, "unit": "kg"}
